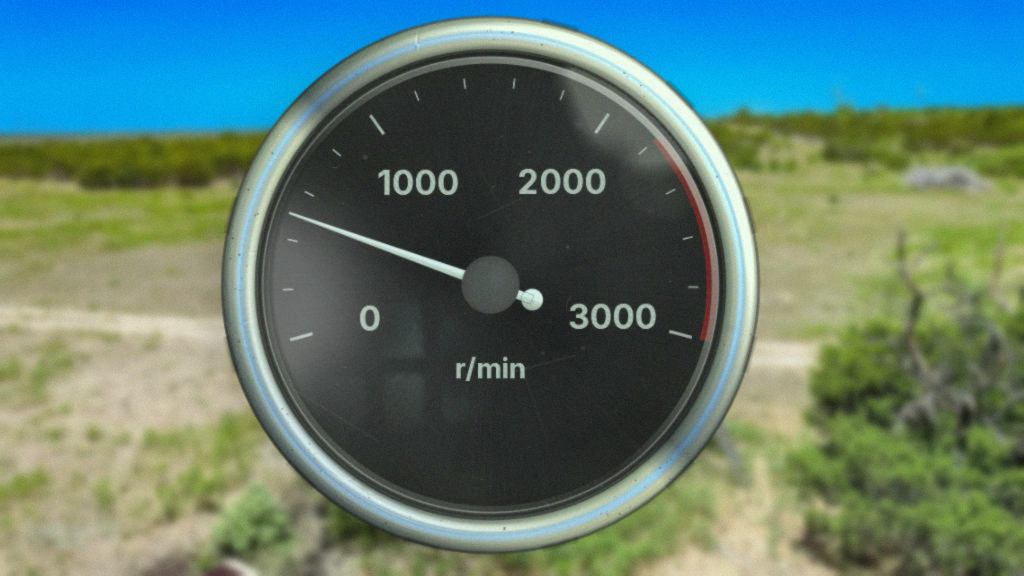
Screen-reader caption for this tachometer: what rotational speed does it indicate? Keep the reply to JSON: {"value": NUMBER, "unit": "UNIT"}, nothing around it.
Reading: {"value": 500, "unit": "rpm"}
